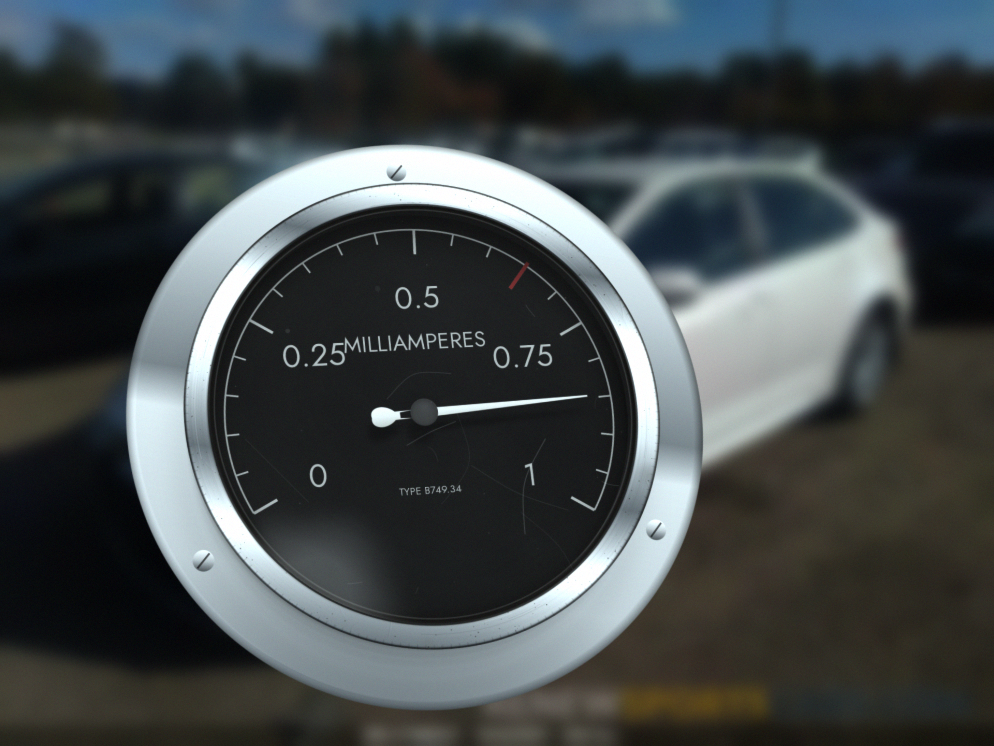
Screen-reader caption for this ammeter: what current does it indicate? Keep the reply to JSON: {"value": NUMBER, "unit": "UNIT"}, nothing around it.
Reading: {"value": 0.85, "unit": "mA"}
